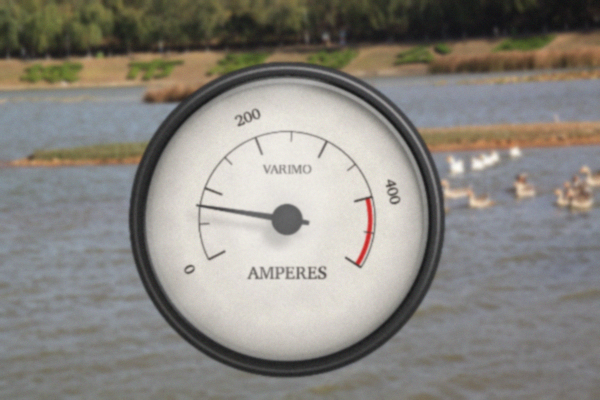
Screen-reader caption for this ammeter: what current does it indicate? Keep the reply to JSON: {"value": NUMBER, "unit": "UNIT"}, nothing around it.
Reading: {"value": 75, "unit": "A"}
